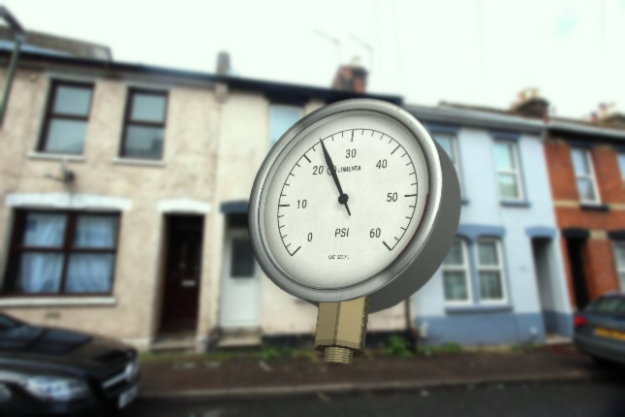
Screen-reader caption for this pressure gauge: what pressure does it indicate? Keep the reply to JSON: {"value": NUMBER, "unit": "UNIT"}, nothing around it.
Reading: {"value": 24, "unit": "psi"}
